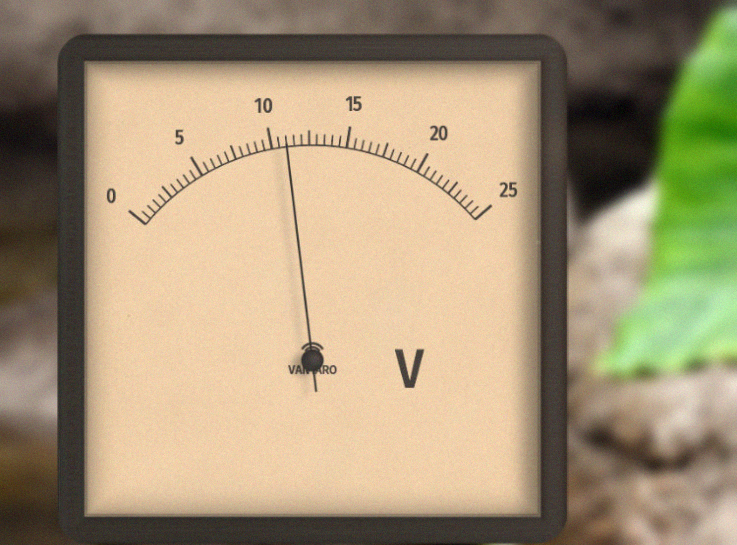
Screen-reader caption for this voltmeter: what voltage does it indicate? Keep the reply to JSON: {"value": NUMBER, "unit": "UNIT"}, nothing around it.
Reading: {"value": 11, "unit": "V"}
